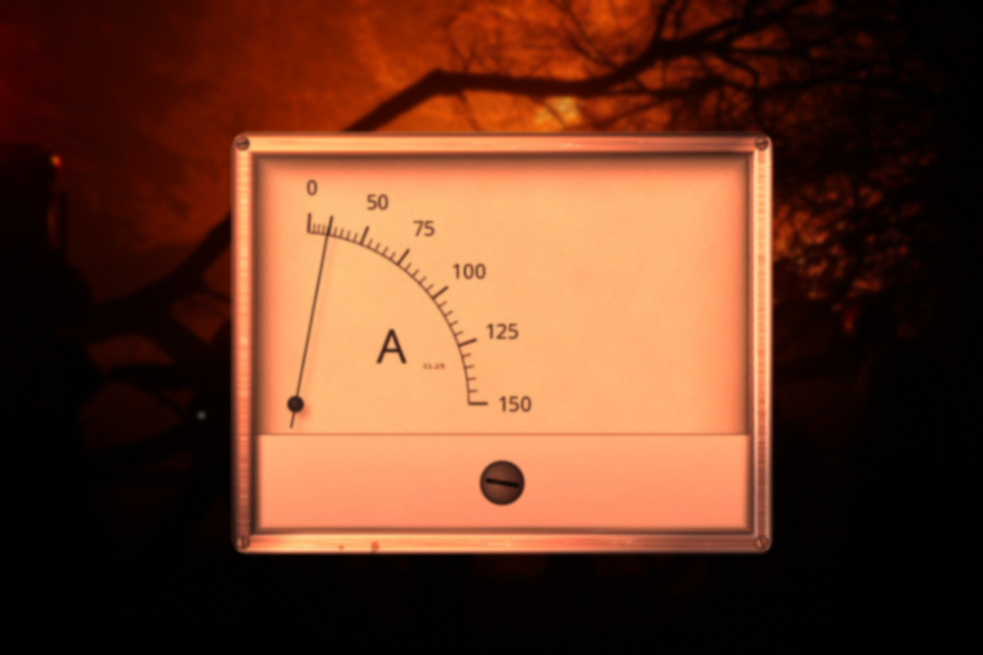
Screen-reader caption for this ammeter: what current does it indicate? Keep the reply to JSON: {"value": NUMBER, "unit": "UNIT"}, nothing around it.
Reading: {"value": 25, "unit": "A"}
